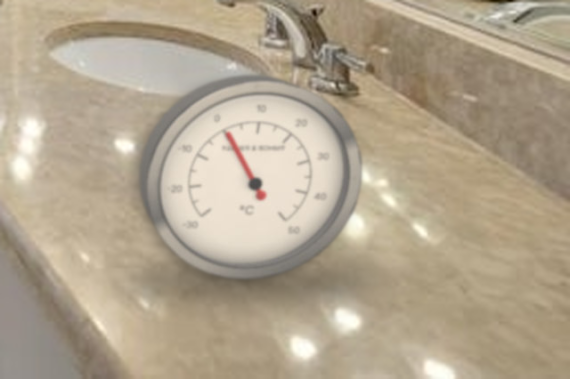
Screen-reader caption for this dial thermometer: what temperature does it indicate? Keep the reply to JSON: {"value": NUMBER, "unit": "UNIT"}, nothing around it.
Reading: {"value": 0, "unit": "°C"}
